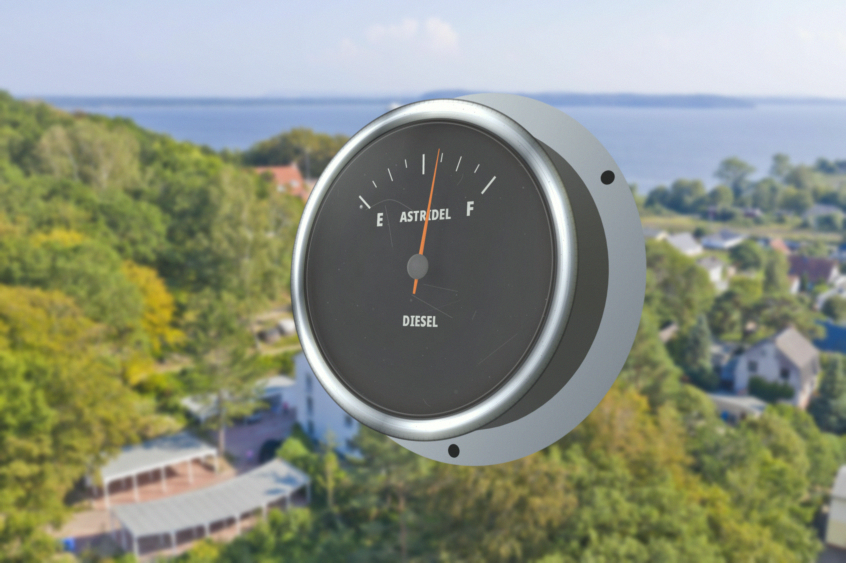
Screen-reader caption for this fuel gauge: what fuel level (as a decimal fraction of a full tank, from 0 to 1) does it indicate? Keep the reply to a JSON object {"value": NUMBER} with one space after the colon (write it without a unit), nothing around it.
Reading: {"value": 0.625}
